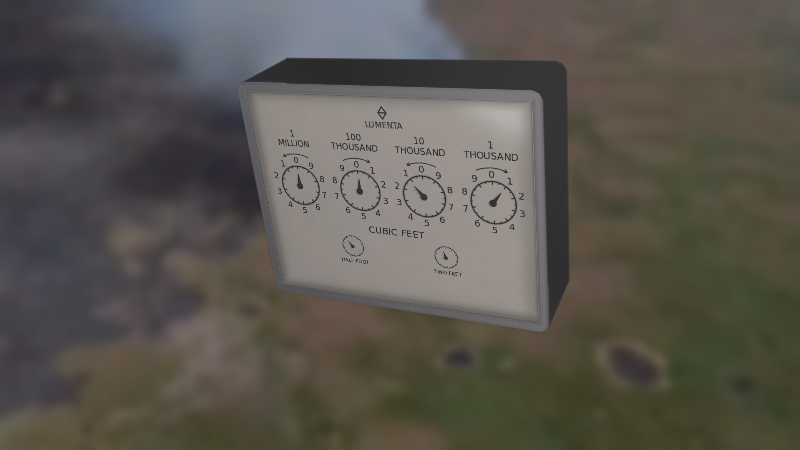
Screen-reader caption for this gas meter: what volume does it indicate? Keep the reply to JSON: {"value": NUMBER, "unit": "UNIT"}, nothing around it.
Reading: {"value": 1100, "unit": "ft³"}
